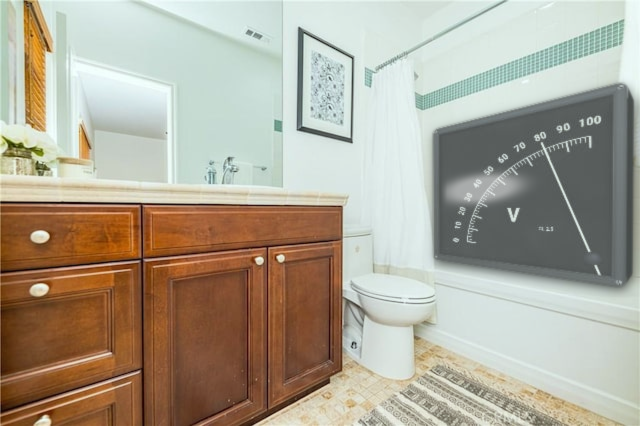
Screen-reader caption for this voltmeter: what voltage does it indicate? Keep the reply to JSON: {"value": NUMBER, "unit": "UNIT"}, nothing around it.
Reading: {"value": 80, "unit": "V"}
